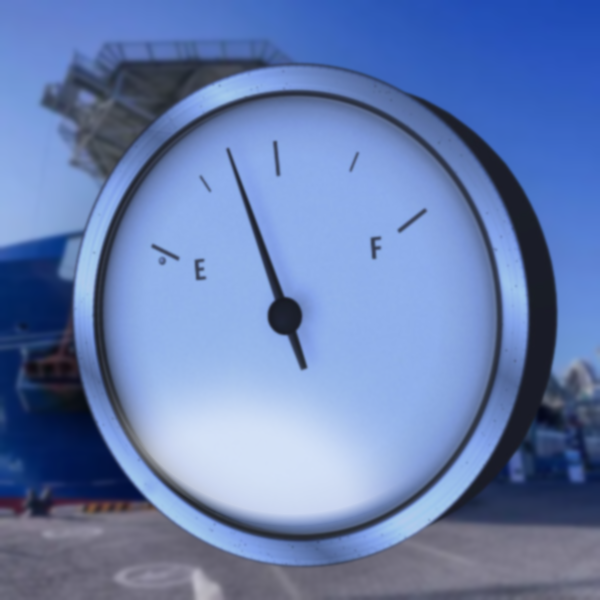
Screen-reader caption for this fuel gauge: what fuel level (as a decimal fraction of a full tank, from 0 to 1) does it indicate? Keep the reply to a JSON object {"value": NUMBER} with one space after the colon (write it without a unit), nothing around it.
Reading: {"value": 0.375}
